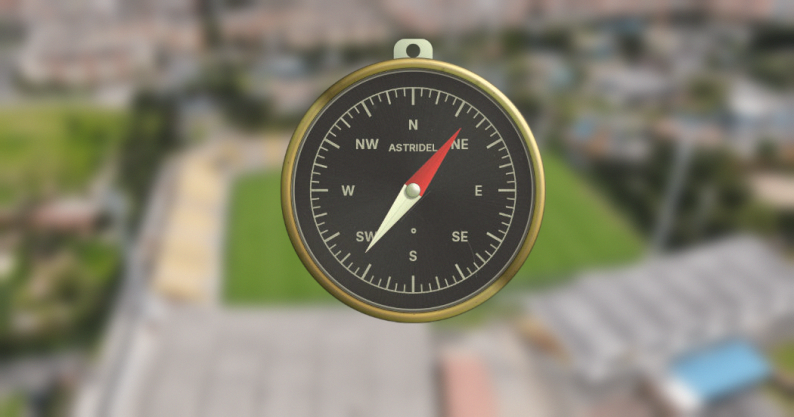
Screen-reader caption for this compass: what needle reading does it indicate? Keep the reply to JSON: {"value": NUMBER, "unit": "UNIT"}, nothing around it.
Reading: {"value": 37.5, "unit": "°"}
